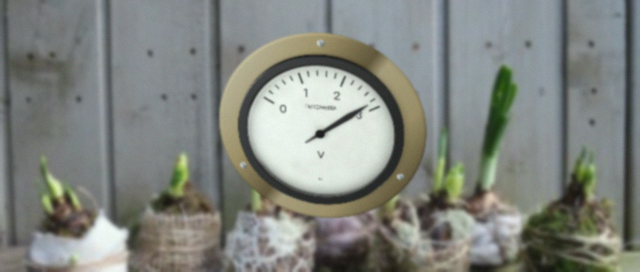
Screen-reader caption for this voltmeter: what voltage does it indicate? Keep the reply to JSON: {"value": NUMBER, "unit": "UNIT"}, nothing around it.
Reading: {"value": 2.8, "unit": "V"}
